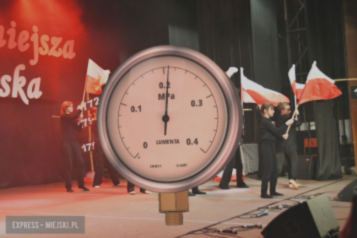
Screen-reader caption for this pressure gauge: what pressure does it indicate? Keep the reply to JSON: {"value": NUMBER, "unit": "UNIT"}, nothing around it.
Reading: {"value": 0.21, "unit": "MPa"}
